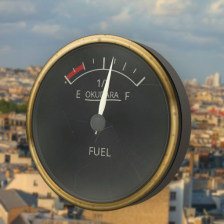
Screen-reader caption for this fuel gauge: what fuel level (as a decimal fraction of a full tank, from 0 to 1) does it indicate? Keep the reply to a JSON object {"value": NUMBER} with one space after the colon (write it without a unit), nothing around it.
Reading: {"value": 0.625}
